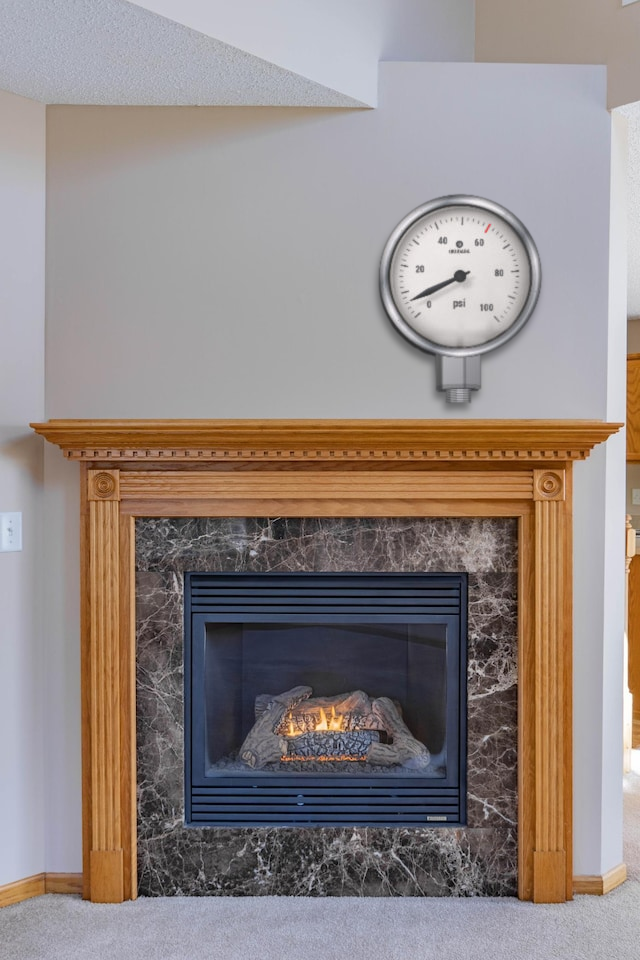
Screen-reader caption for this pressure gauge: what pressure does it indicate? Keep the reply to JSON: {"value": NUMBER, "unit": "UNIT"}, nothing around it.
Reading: {"value": 6, "unit": "psi"}
